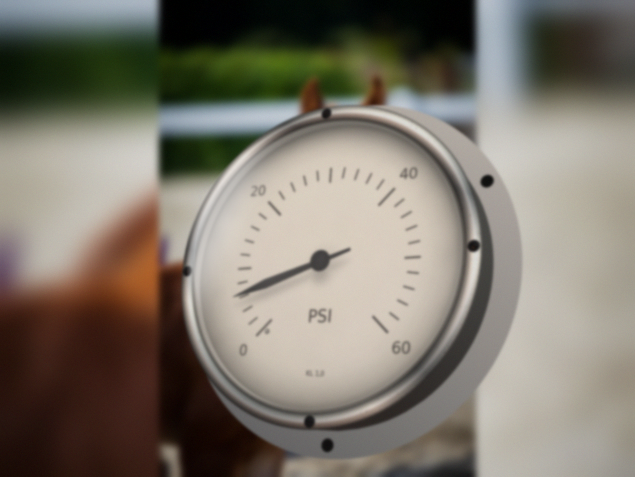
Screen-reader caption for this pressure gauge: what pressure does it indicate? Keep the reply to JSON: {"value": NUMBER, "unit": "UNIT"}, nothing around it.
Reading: {"value": 6, "unit": "psi"}
